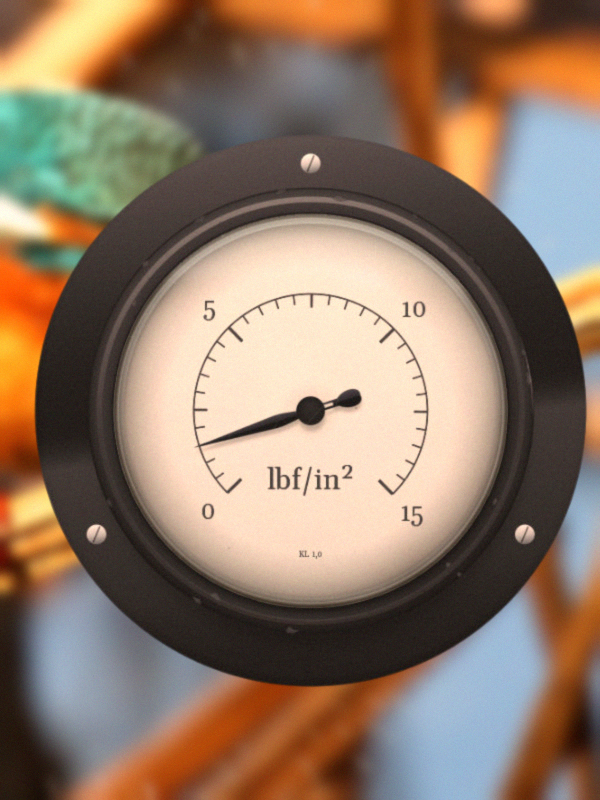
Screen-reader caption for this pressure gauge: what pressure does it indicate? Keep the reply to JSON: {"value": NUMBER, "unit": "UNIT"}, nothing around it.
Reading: {"value": 1.5, "unit": "psi"}
